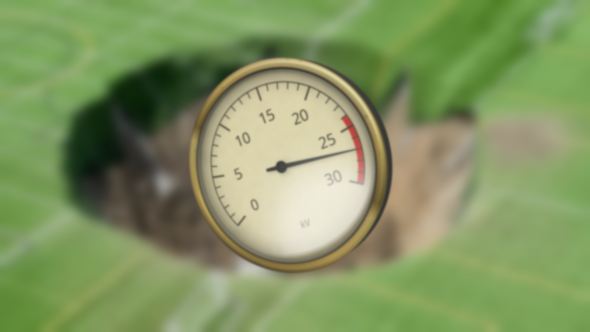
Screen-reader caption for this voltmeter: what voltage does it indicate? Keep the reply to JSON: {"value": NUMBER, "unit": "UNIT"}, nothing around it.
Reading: {"value": 27, "unit": "kV"}
